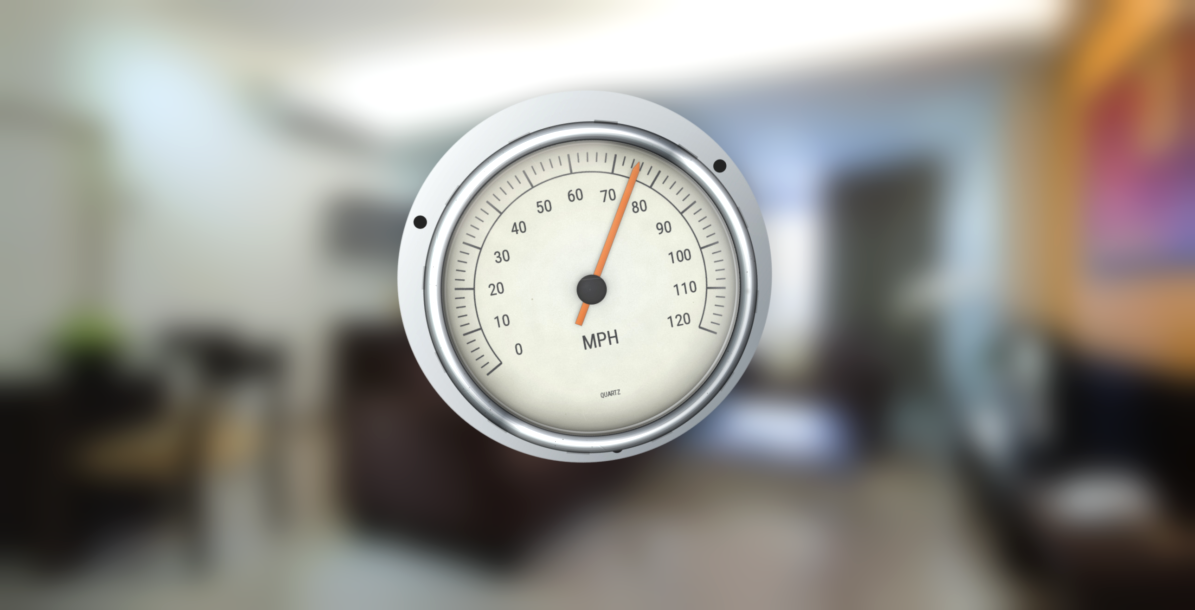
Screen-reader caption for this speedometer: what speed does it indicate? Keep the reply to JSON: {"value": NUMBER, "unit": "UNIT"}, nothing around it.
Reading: {"value": 75, "unit": "mph"}
